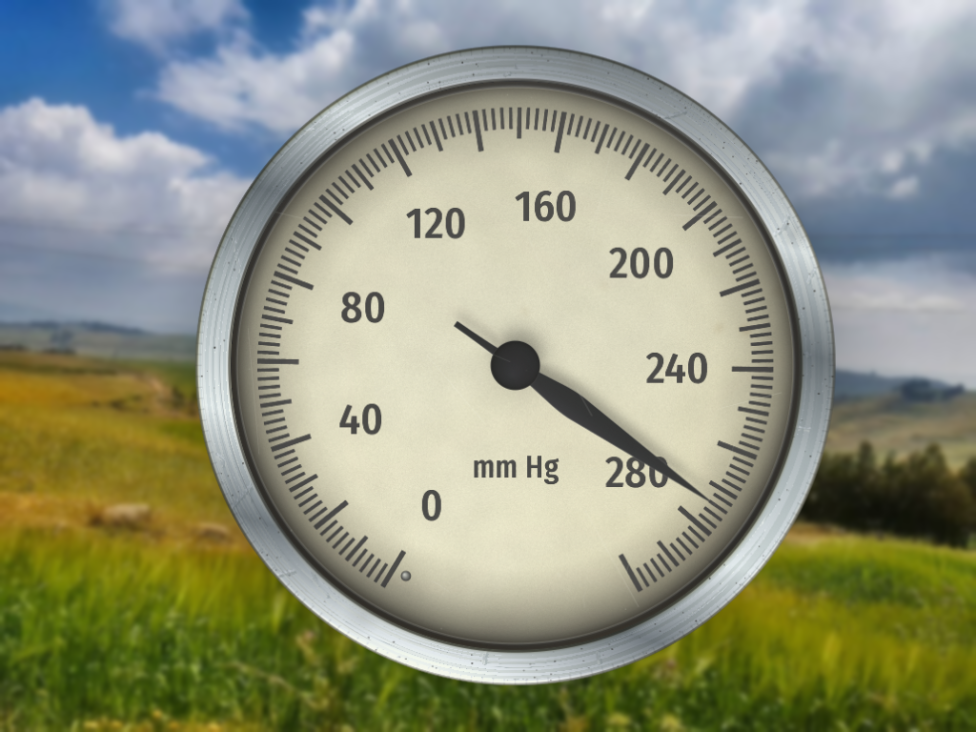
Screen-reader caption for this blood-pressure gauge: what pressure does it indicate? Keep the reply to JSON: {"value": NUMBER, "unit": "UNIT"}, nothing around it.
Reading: {"value": 274, "unit": "mmHg"}
